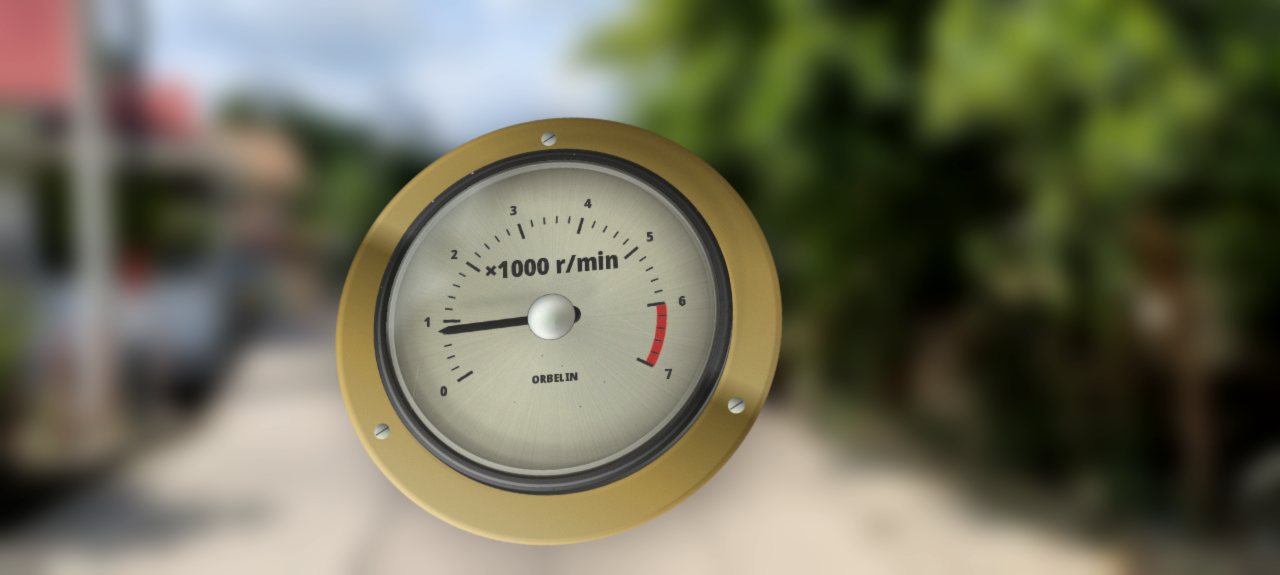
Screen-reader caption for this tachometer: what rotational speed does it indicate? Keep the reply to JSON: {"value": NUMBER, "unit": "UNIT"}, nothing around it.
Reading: {"value": 800, "unit": "rpm"}
